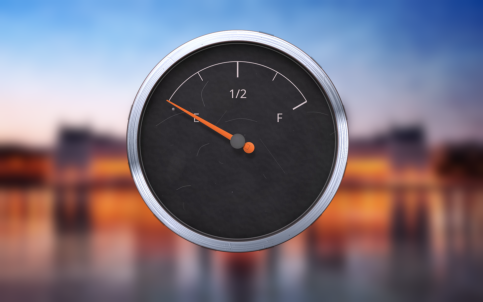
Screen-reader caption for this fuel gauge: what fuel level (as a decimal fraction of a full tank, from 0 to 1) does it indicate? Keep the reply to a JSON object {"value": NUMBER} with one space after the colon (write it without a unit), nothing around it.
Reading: {"value": 0}
